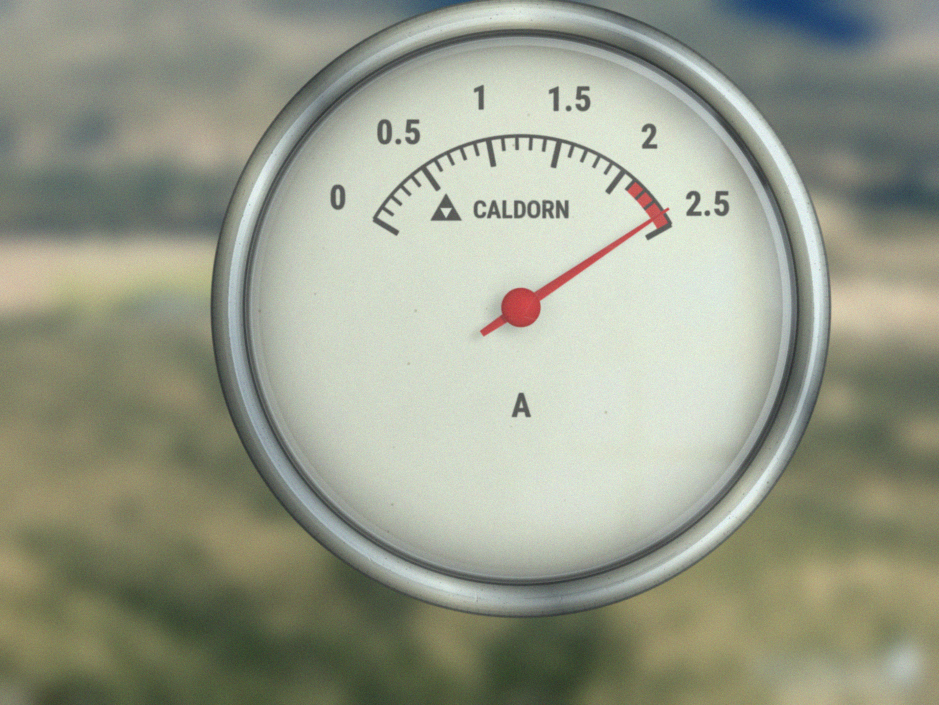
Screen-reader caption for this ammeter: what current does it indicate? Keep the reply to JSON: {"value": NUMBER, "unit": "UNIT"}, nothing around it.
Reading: {"value": 2.4, "unit": "A"}
